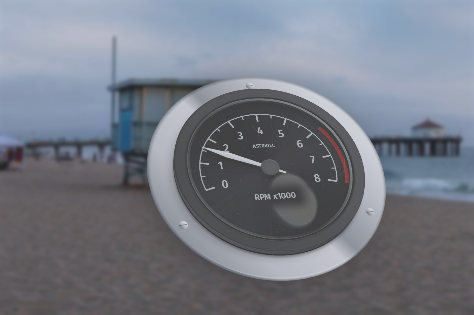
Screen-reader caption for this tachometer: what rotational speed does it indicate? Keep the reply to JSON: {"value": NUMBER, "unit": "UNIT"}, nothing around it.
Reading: {"value": 1500, "unit": "rpm"}
